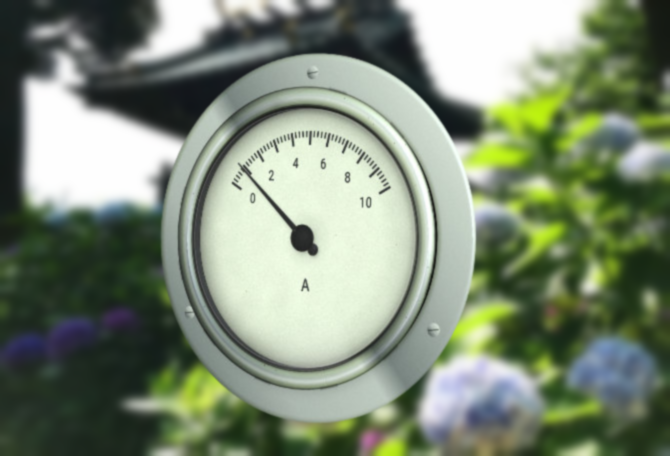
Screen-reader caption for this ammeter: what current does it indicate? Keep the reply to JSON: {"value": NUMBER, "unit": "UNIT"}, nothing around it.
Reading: {"value": 1, "unit": "A"}
